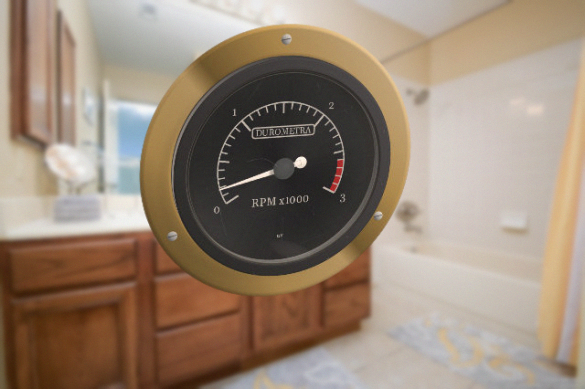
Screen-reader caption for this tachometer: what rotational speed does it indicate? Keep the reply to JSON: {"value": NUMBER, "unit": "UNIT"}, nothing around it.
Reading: {"value": 200, "unit": "rpm"}
